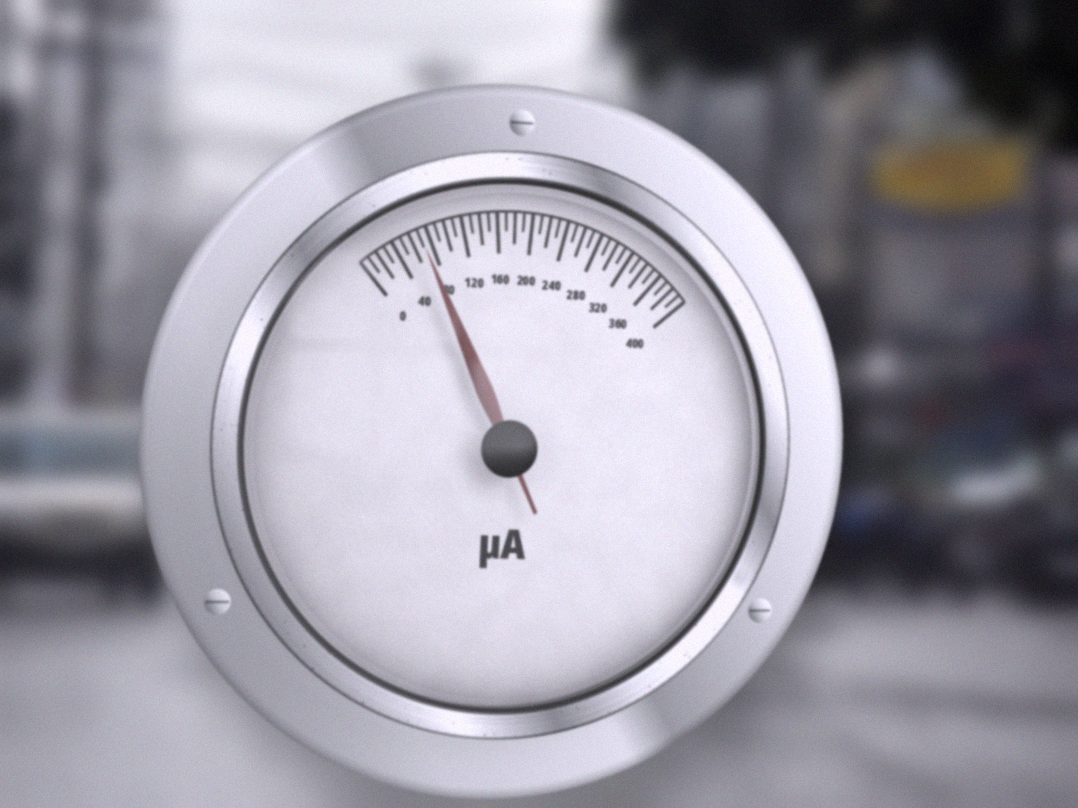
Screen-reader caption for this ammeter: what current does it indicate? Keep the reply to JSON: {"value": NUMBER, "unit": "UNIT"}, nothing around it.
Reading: {"value": 70, "unit": "µA"}
